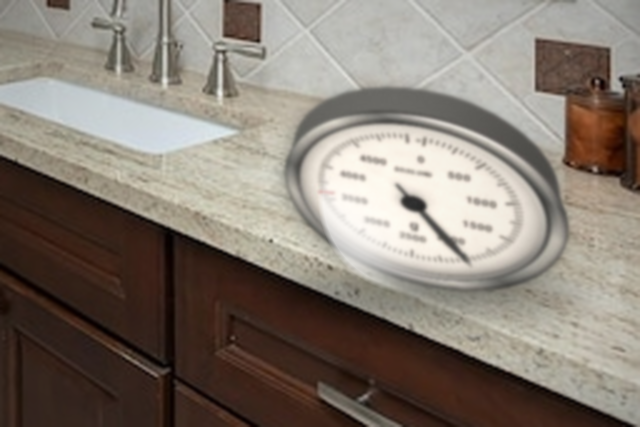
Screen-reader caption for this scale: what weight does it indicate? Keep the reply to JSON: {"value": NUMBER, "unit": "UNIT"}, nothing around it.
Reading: {"value": 2000, "unit": "g"}
